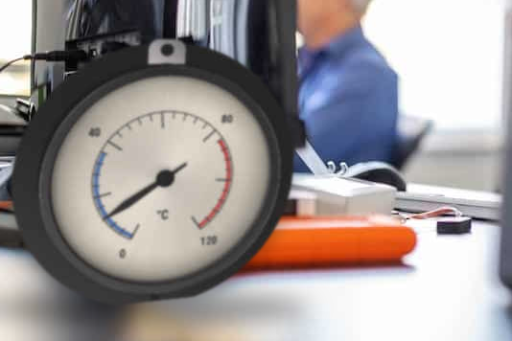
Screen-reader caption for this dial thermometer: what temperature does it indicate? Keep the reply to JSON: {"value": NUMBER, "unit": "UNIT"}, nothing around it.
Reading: {"value": 12, "unit": "°C"}
